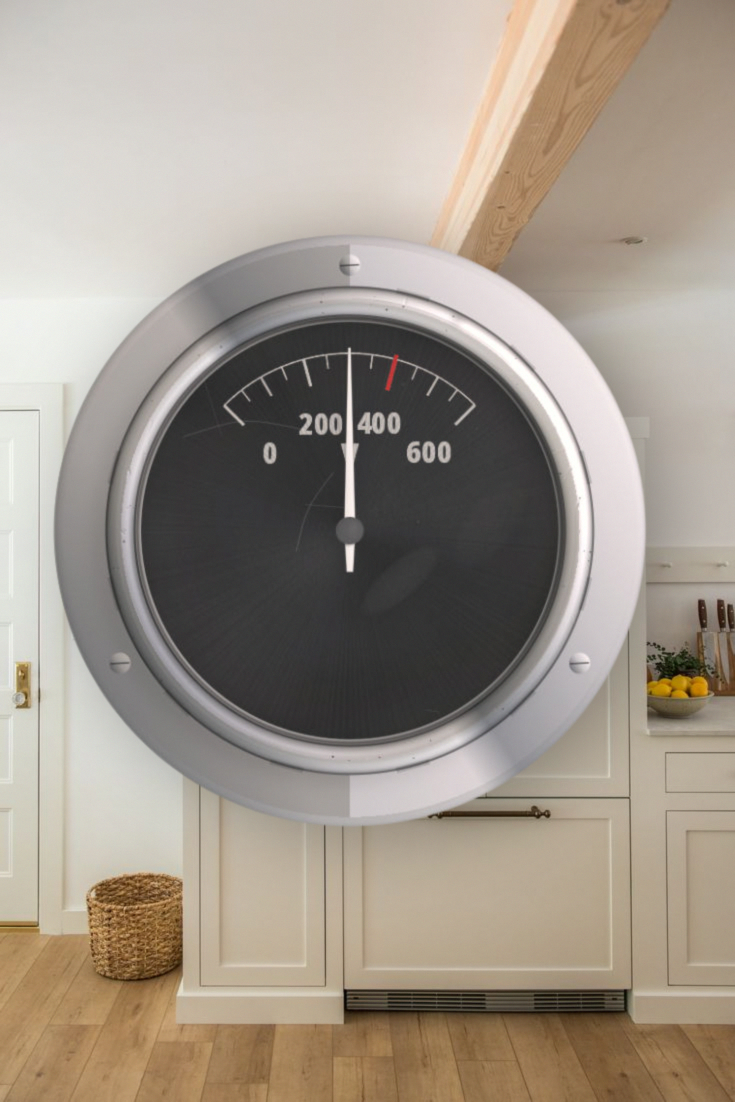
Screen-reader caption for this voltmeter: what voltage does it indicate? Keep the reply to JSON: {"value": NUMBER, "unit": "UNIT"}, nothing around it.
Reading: {"value": 300, "unit": "V"}
